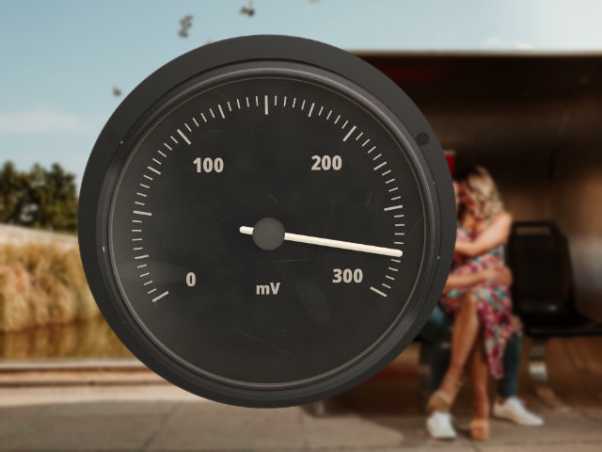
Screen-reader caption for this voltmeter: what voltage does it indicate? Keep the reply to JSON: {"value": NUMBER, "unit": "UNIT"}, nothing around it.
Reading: {"value": 275, "unit": "mV"}
